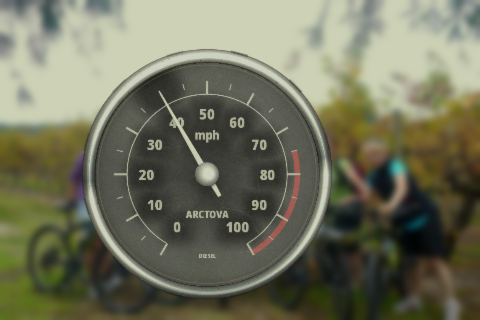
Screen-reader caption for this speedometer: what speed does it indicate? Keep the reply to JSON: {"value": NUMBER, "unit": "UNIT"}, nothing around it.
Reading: {"value": 40, "unit": "mph"}
